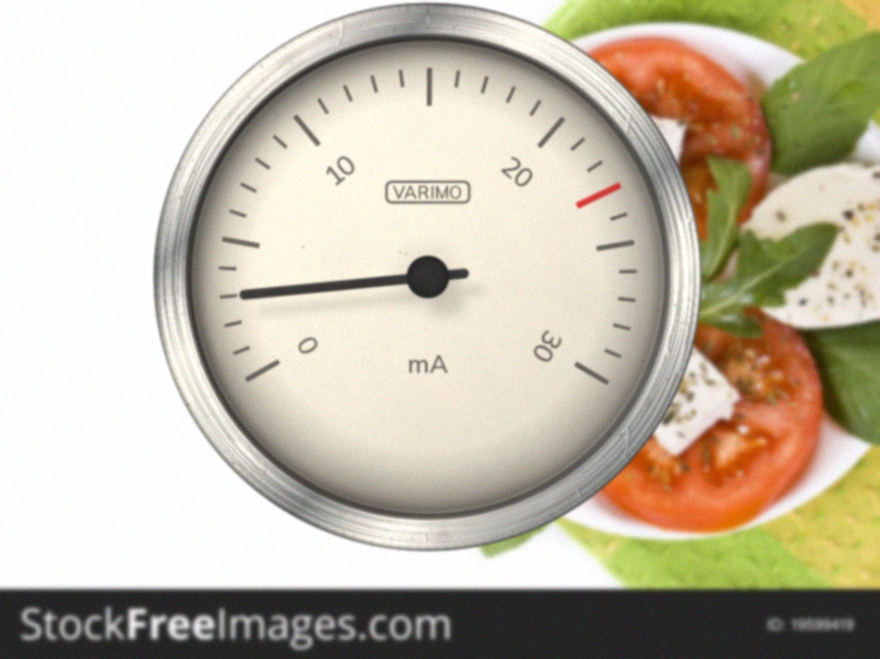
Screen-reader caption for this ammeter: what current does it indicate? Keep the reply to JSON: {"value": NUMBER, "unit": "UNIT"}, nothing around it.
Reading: {"value": 3, "unit": "mA"}
